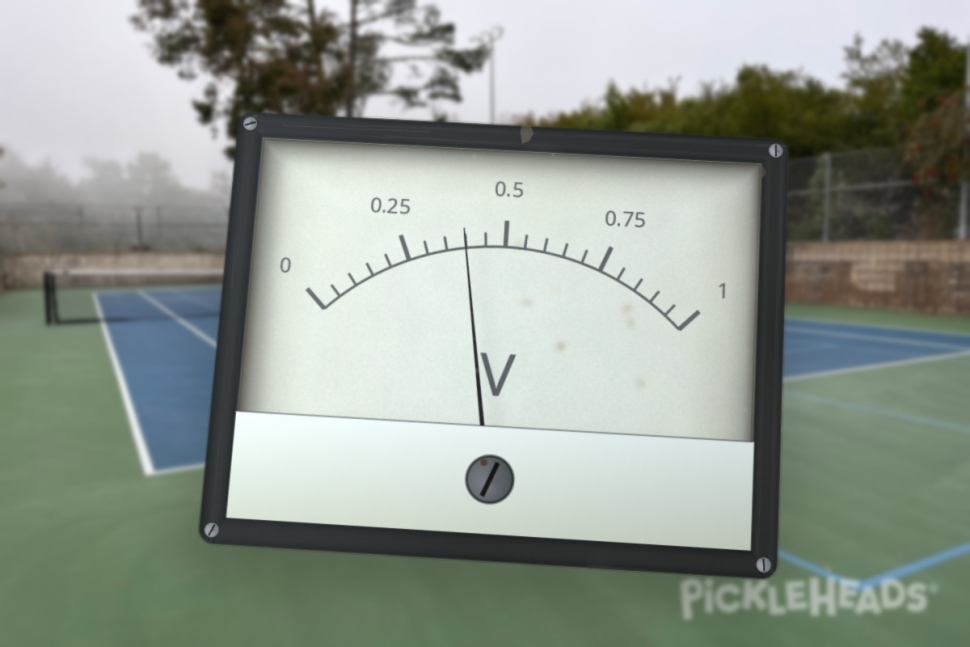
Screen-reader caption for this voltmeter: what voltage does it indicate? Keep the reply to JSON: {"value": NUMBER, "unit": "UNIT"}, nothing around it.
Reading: {"value": 0.4, "unit": "V"}
